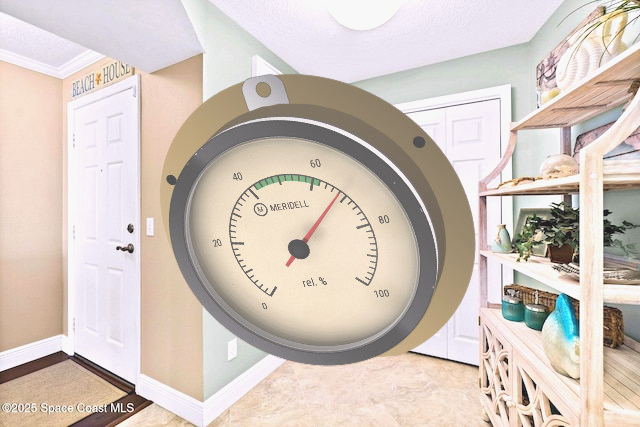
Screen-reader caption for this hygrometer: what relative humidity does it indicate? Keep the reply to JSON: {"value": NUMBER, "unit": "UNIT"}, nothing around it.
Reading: {"value": 68, "unit": "%"}
